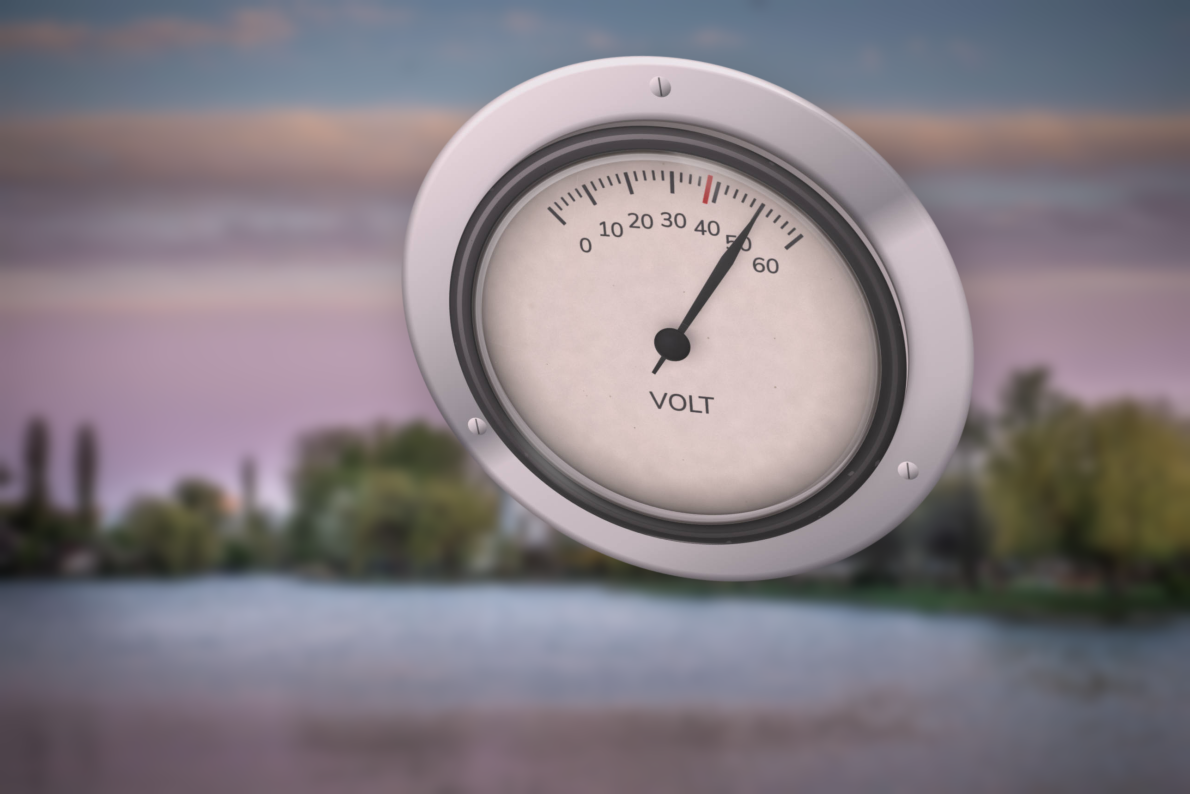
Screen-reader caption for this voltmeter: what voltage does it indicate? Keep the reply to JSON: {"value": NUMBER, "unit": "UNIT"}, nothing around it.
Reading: {"value": 50, "unit": "V"}
